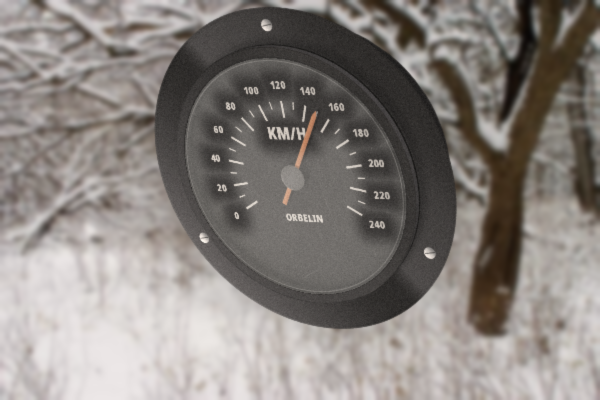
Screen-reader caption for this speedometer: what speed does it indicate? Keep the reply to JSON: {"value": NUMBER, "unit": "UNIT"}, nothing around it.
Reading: {"value": 150, "unit": "km/h"}
